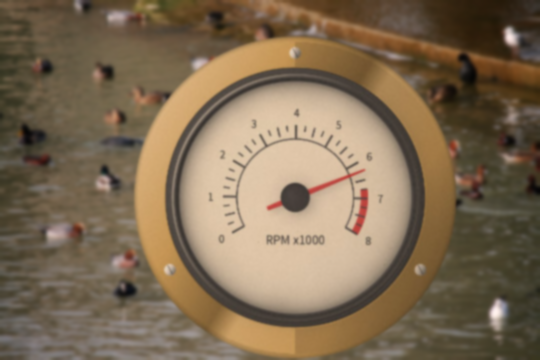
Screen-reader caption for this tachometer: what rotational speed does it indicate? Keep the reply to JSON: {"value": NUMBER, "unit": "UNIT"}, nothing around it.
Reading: {"value": 6250, "unit": "rpm"}
